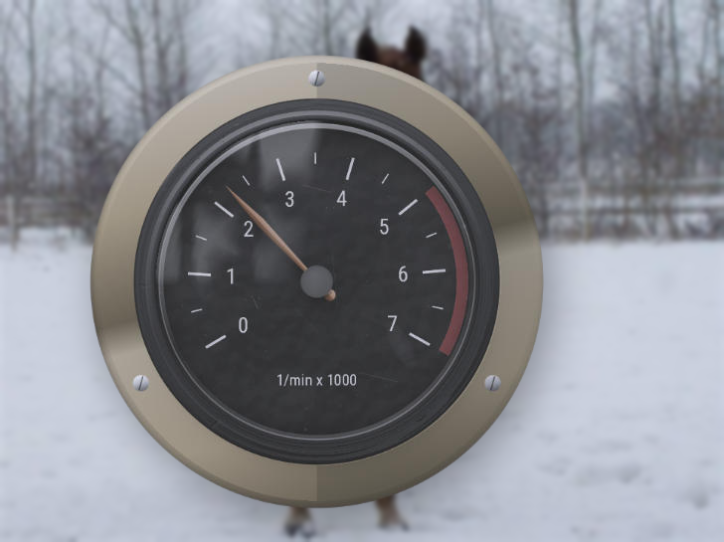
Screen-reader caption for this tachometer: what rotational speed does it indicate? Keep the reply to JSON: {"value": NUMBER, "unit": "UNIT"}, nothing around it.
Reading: {"value": 2250, "unit": "rpm"}
